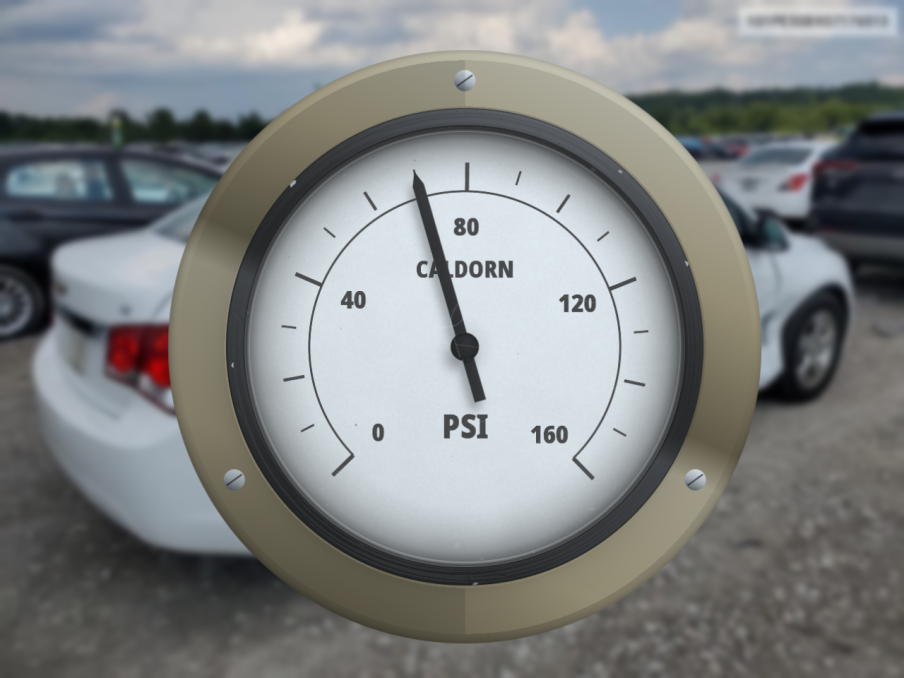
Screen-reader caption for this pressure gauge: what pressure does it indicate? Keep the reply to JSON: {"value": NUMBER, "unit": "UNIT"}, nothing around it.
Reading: {"value": 70, "unit": "psi"}
